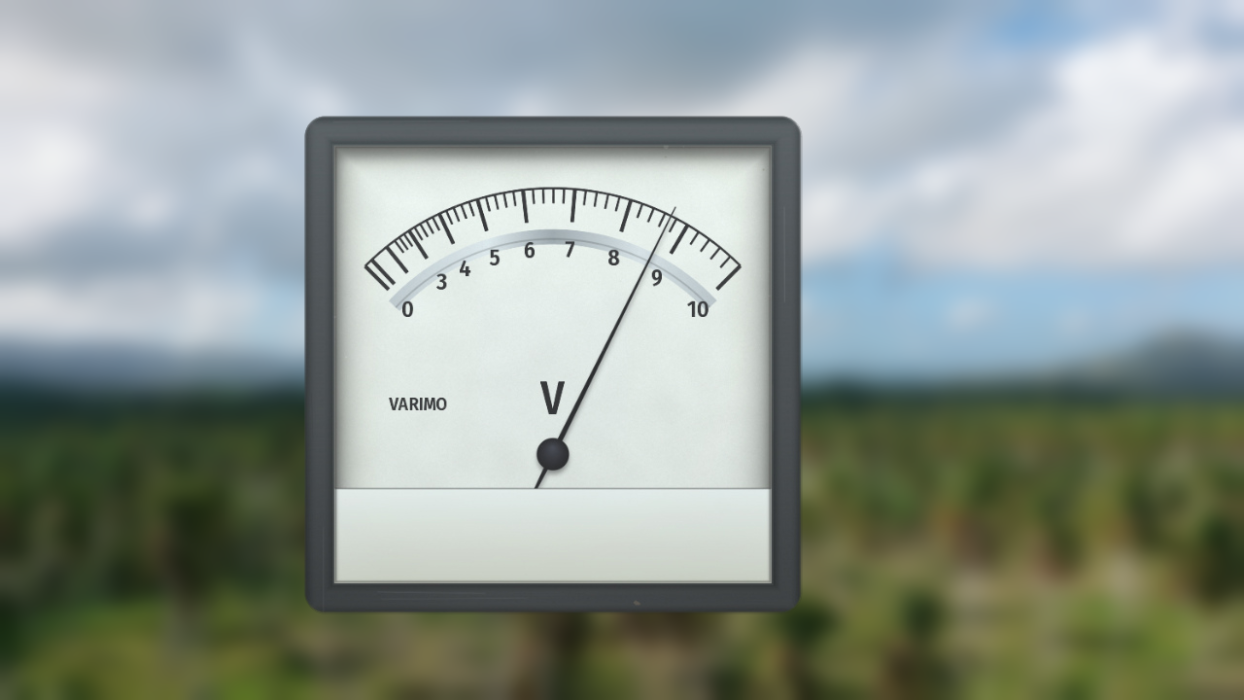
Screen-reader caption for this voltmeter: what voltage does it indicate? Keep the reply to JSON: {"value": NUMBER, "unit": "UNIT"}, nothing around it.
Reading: {"value": 8.7, "unit": "V"}
